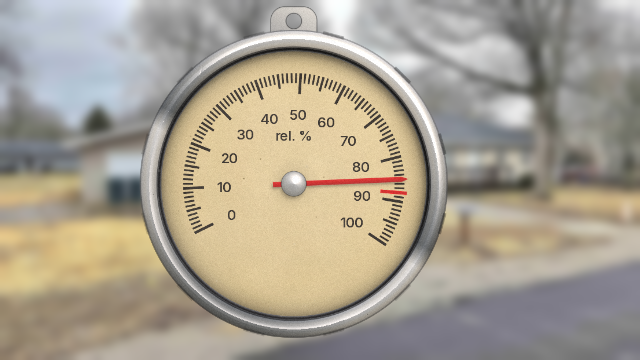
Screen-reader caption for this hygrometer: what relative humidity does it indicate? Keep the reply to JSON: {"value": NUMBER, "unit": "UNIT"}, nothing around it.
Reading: {"value": 85, "unit": "%"}
